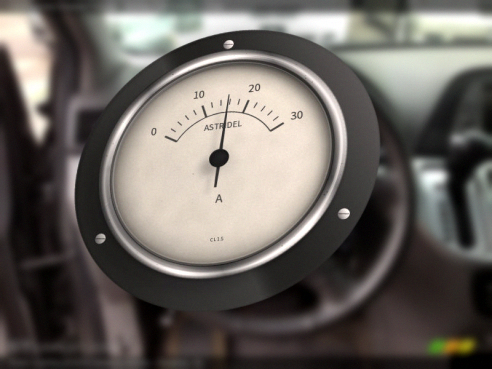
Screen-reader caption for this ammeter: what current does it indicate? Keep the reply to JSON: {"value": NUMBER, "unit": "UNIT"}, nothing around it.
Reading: {"value": 16, "unit": "A"}
